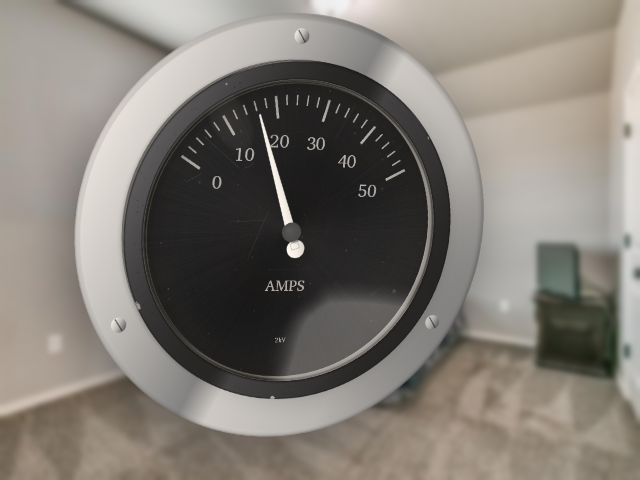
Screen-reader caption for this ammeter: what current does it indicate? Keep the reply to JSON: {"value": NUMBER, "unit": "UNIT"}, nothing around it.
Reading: {"value": 16, "unit": "A"}
